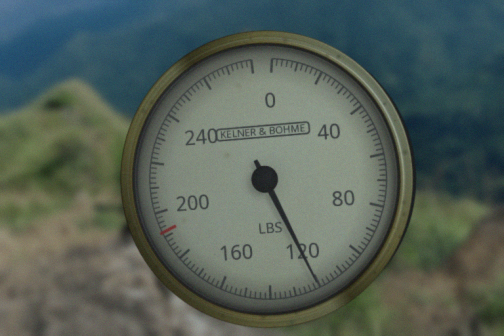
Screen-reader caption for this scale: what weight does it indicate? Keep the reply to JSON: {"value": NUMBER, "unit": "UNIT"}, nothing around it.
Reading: {"value": 120, "unit": "lb"}
